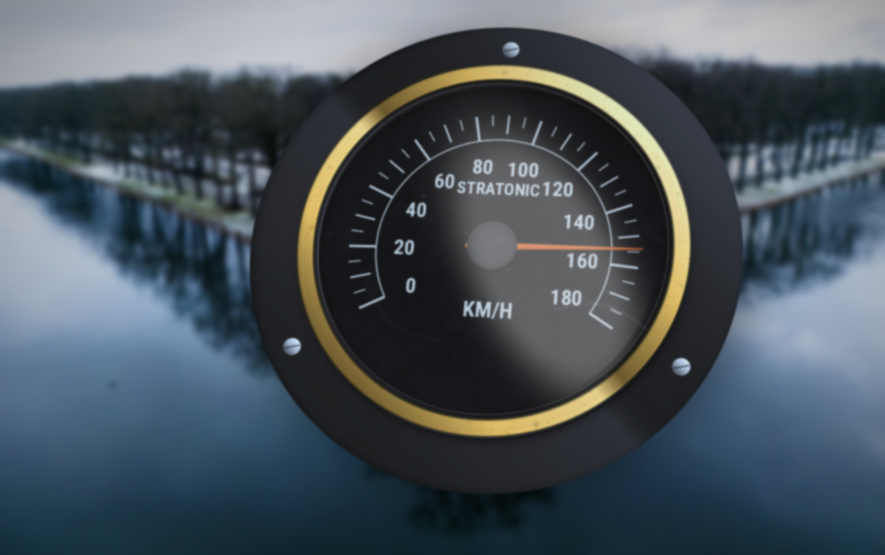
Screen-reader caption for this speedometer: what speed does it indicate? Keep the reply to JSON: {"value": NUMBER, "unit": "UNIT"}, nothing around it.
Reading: {"value": 155, "unit": "km/h"}
